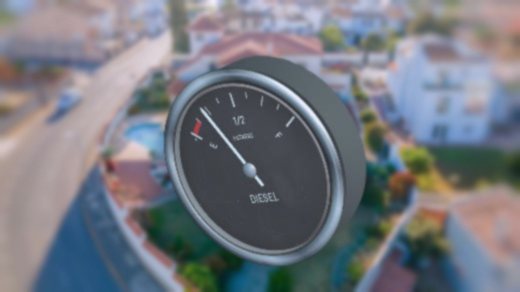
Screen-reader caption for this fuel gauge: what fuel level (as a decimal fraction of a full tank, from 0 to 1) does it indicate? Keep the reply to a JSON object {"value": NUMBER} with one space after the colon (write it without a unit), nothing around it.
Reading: {"value": 0.25}
